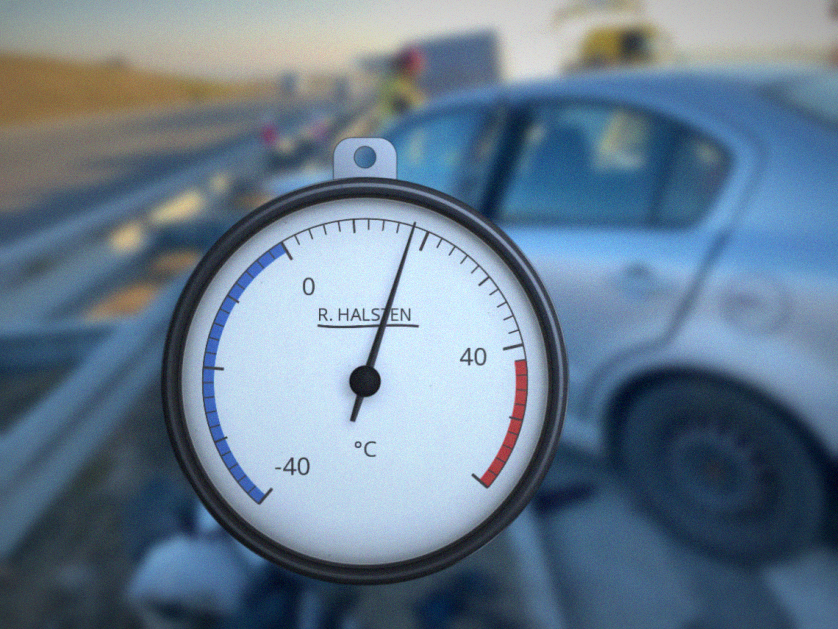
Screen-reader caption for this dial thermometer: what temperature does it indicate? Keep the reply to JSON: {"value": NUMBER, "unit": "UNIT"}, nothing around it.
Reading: {"value": 18, "unit": "°C"}
